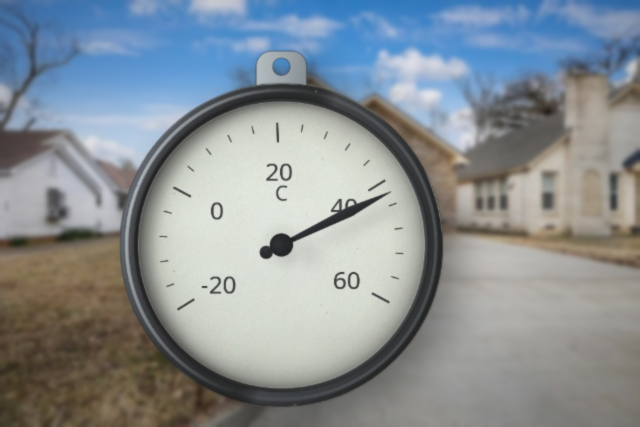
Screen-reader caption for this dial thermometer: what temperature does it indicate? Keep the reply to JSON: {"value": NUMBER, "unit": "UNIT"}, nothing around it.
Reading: {"value": 42, "unit": "°C"}
